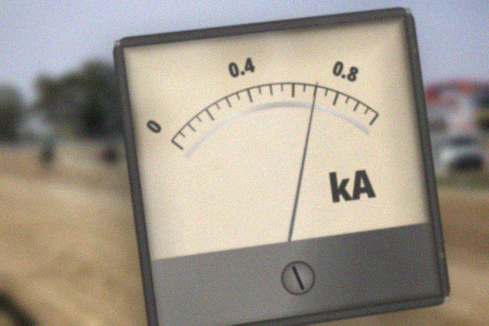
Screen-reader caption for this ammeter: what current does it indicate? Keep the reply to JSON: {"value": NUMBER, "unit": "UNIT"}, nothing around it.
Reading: {"value": 0.7, "unit": "kA"}
